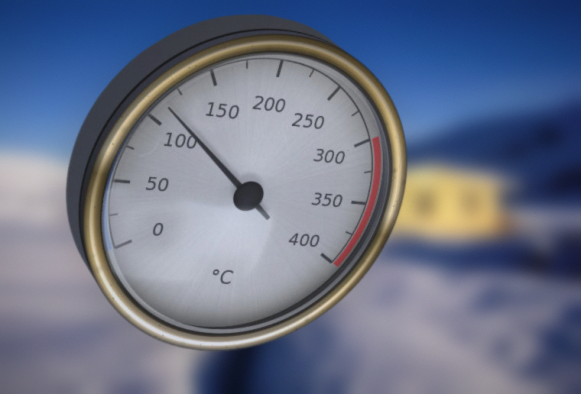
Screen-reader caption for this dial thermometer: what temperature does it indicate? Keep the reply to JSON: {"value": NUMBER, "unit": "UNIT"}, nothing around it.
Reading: {"value": 112.5, "unit": "°C"}
